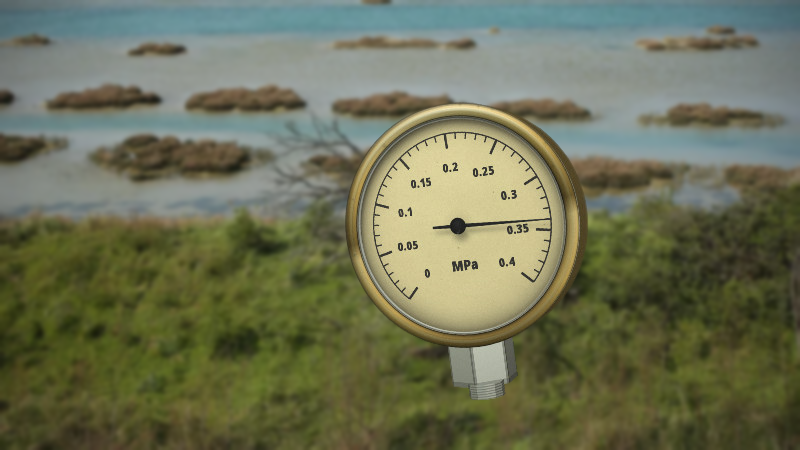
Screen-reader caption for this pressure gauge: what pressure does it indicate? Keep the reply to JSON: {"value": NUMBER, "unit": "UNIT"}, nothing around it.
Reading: {"value": 0.34, "unit": "MPa"}
